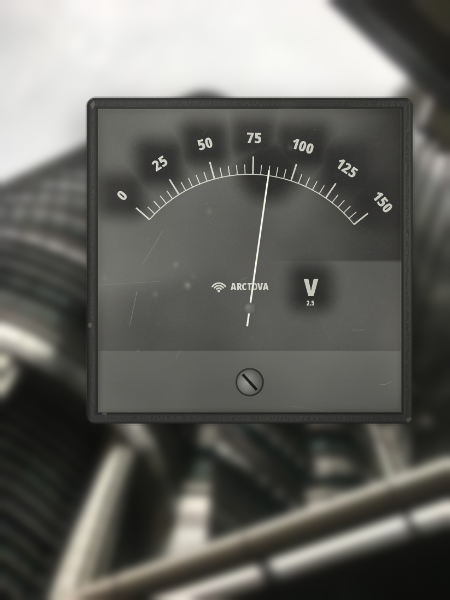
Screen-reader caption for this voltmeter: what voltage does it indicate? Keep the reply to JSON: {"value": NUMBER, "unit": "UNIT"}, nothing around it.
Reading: {"value": 85, "unit": "V"}
